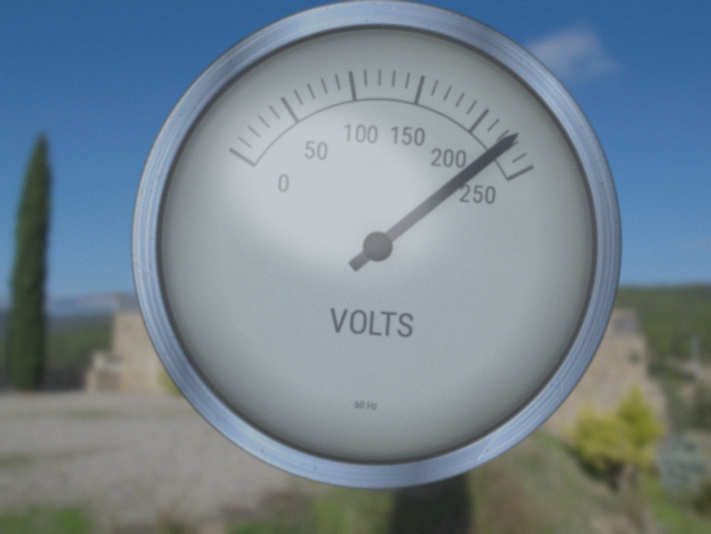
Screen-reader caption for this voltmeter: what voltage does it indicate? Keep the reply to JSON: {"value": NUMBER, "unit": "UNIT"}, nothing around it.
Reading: {"value": 225, "unit": "V"}
